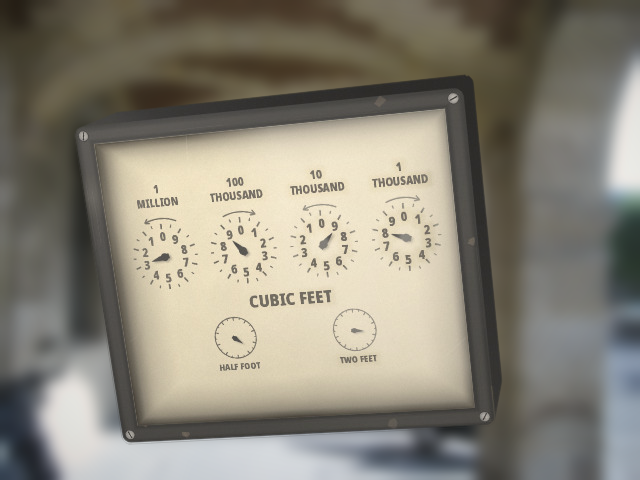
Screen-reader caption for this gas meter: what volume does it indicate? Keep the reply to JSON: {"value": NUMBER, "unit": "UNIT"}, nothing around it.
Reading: {"value": 288800, "unit": "ft³"}
